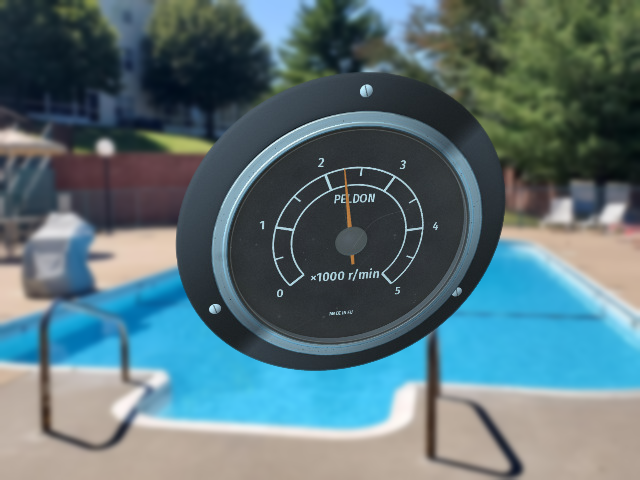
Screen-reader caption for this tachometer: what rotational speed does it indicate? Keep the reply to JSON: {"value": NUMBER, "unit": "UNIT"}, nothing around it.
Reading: {"value": 2250, "unit": "rpm"}
